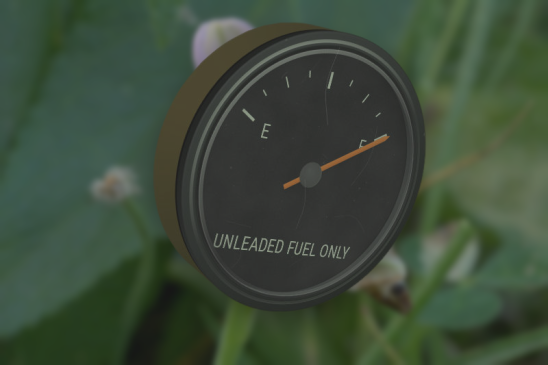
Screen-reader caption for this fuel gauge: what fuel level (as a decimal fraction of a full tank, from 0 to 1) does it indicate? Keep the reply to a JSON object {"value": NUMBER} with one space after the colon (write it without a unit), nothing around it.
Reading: {"value": 1}
